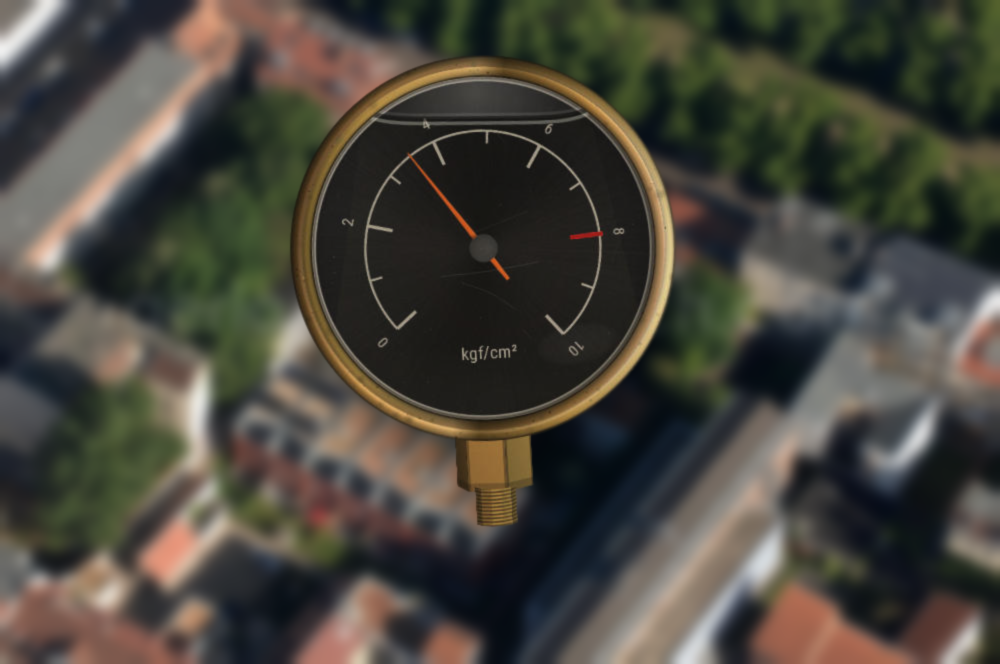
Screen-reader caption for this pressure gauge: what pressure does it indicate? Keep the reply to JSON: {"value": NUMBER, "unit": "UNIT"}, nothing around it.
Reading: {"value": 3.5, "unit": "kg/cm²"}
